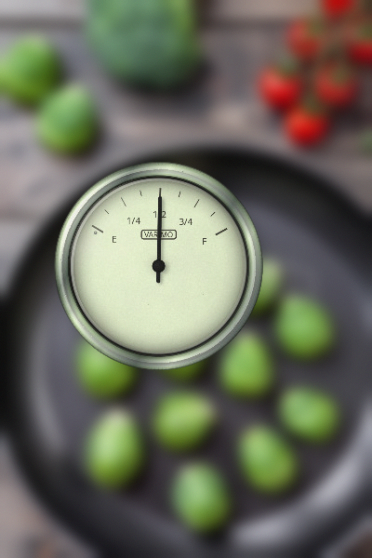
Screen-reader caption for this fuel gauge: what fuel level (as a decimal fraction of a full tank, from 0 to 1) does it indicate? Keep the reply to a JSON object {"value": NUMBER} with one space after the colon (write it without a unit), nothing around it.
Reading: {"value": 0.5}
